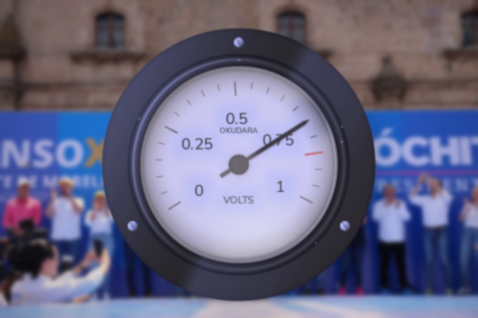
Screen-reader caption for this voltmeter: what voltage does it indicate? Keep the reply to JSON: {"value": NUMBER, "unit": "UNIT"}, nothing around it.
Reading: {"value": 0.75, "unit": "V"}
